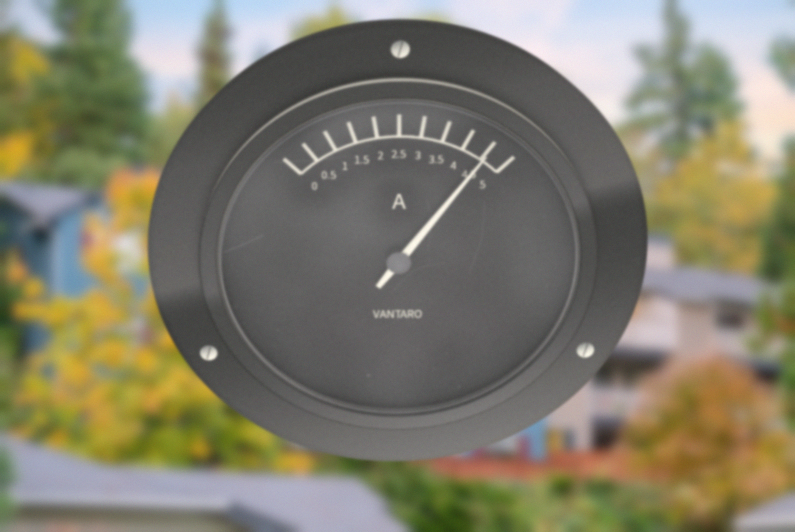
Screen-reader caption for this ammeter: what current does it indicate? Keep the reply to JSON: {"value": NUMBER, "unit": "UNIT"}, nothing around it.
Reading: {"value": 4.5, "unit": "A"}
